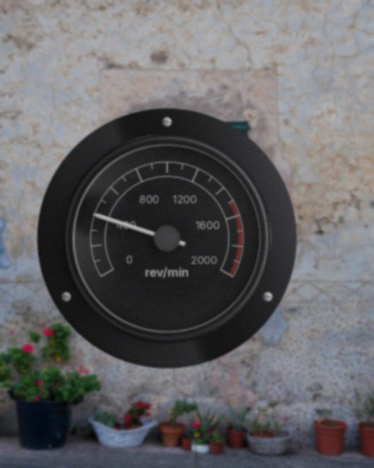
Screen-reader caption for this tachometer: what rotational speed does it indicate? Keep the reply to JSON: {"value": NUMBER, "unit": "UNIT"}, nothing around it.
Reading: {"value": 400, "unit": "rpm"}
